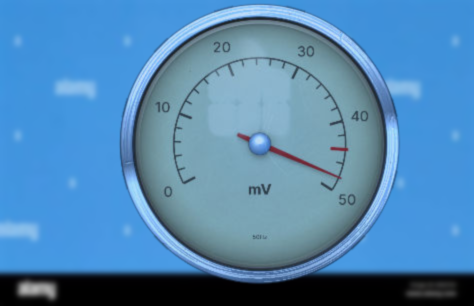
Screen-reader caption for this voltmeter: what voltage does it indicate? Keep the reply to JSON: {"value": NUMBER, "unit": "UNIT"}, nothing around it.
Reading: {"value": 48, "unit": "mV"}
